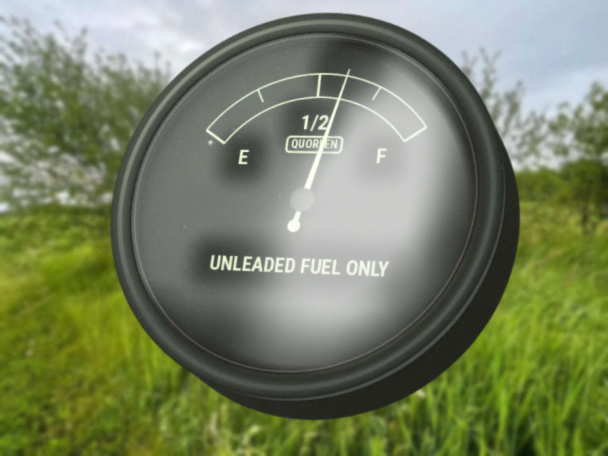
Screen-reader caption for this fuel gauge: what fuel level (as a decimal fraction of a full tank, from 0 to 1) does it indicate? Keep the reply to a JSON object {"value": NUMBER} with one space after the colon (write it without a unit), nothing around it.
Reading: {"value": 0.625}
